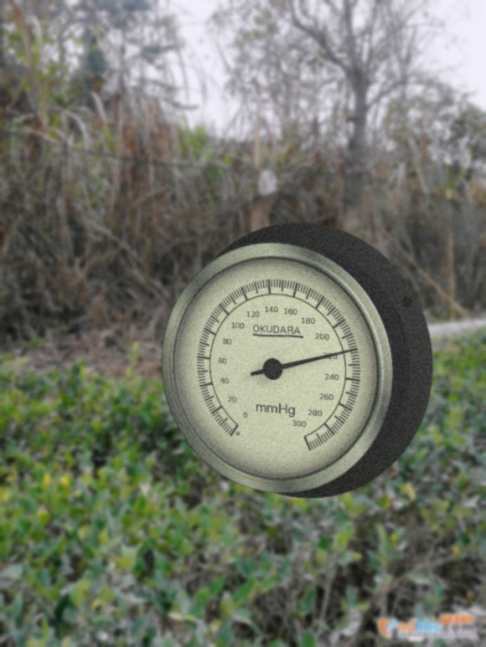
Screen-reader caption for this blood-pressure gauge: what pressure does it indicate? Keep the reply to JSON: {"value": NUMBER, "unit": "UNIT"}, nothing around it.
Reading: {"value": 220, "unit": "mmHg"}
